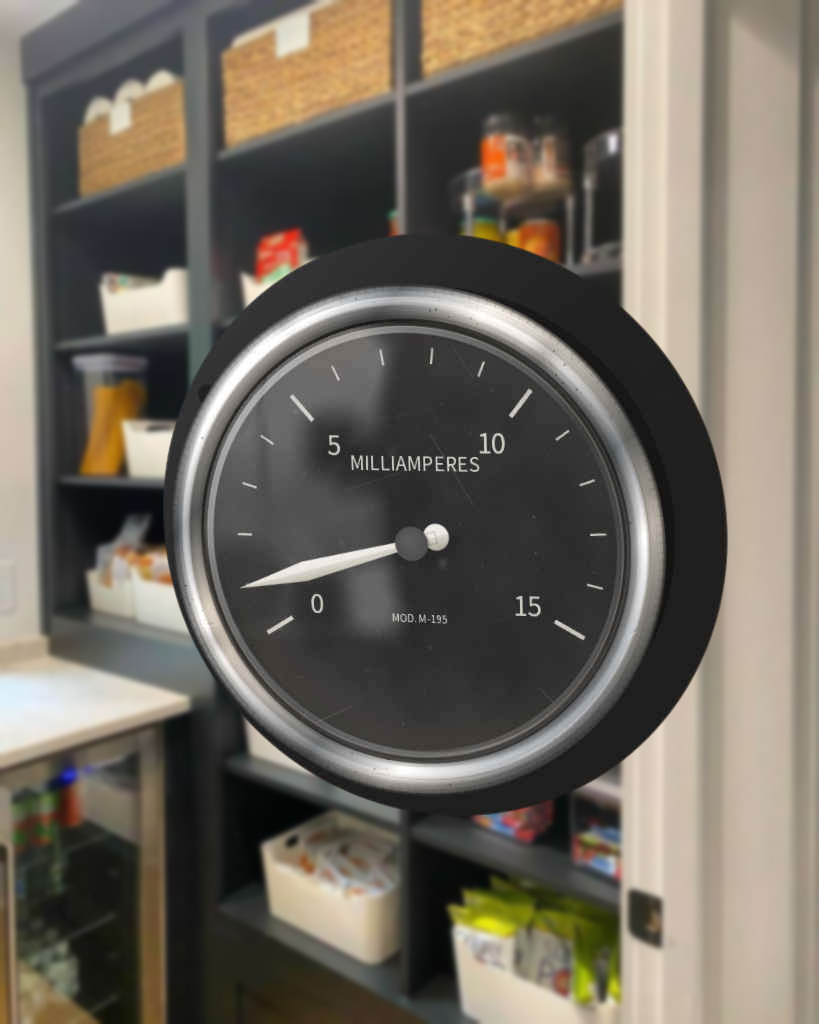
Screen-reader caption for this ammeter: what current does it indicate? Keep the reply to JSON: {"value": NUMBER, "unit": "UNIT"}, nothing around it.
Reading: {"value": 1, "unit": "mA"}
